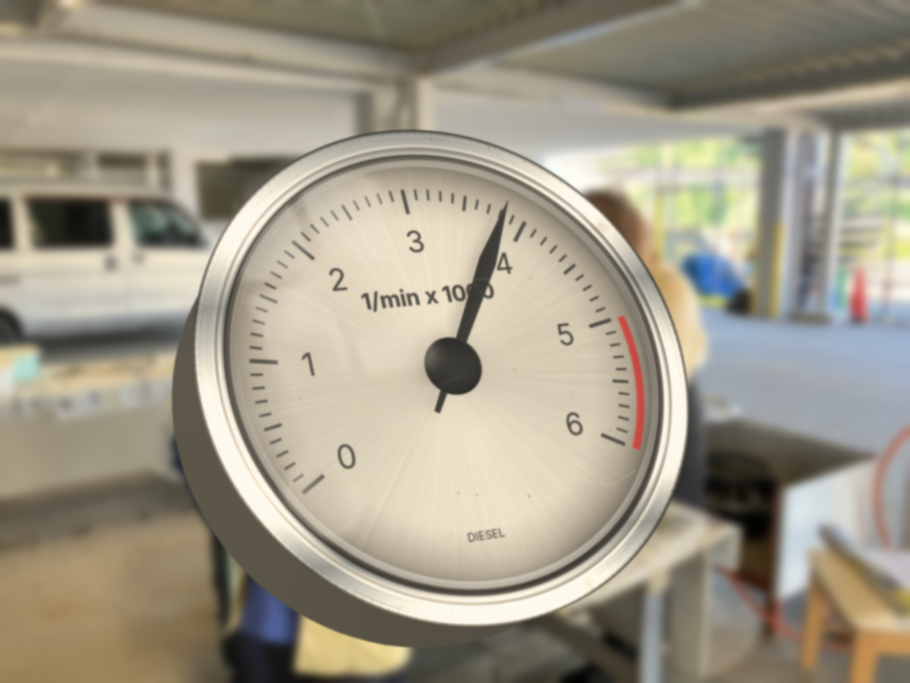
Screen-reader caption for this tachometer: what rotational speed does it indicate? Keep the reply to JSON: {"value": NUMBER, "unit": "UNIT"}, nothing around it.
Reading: {"value": 3800, "unit": "rpm"}
